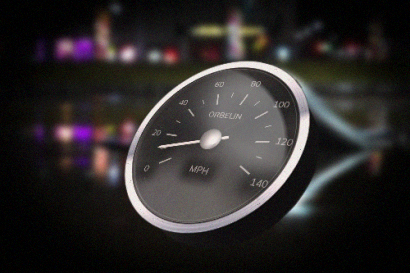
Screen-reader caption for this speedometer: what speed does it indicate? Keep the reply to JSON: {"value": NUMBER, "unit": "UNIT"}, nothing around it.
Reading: {"value": 10, "unit": "mph"}
